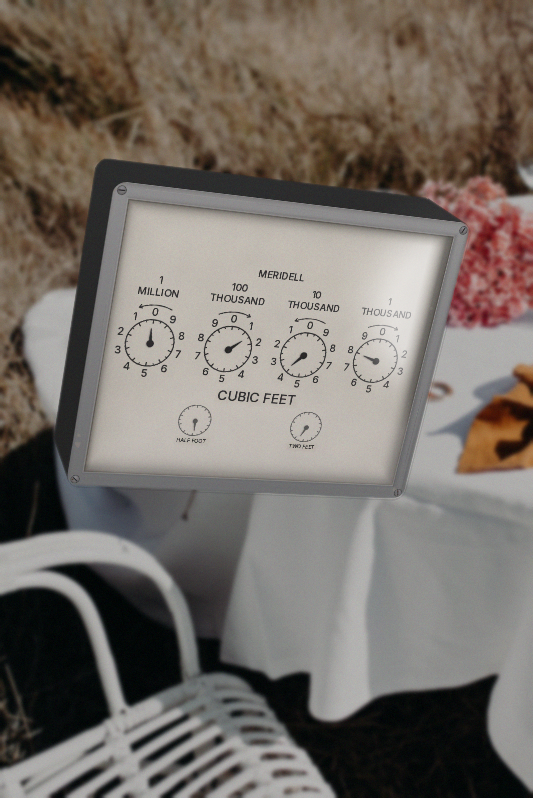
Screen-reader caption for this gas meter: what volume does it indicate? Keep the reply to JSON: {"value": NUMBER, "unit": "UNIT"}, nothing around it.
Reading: {"value": 13800, "unit": "ft³"}
